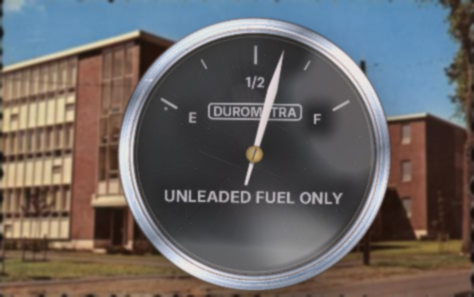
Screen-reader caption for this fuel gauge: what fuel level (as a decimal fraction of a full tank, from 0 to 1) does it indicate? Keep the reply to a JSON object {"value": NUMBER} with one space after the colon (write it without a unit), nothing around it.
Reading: {"value": 0.625}
